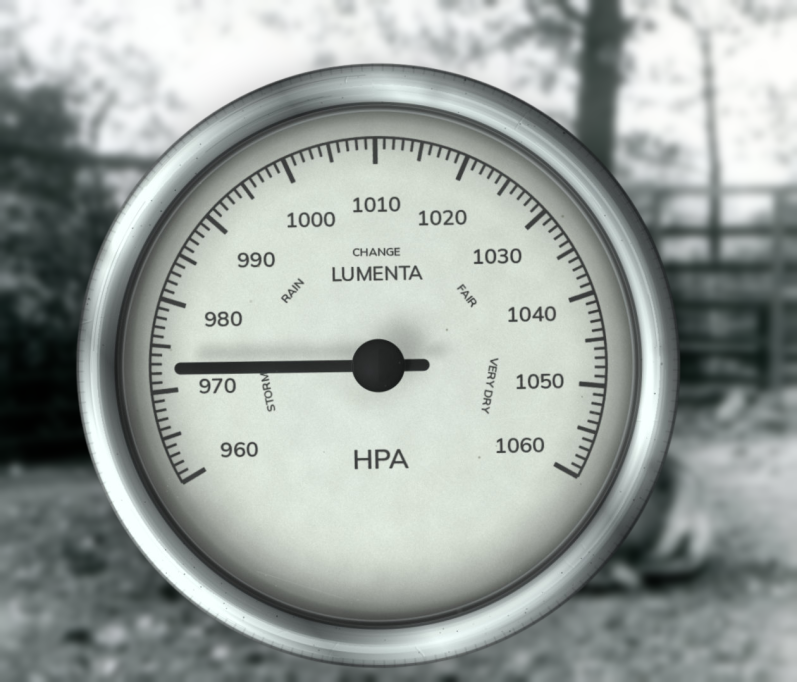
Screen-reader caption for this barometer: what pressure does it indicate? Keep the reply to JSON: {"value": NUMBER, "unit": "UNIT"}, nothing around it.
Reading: {"value": 972.5, "unit": "hPa"}
